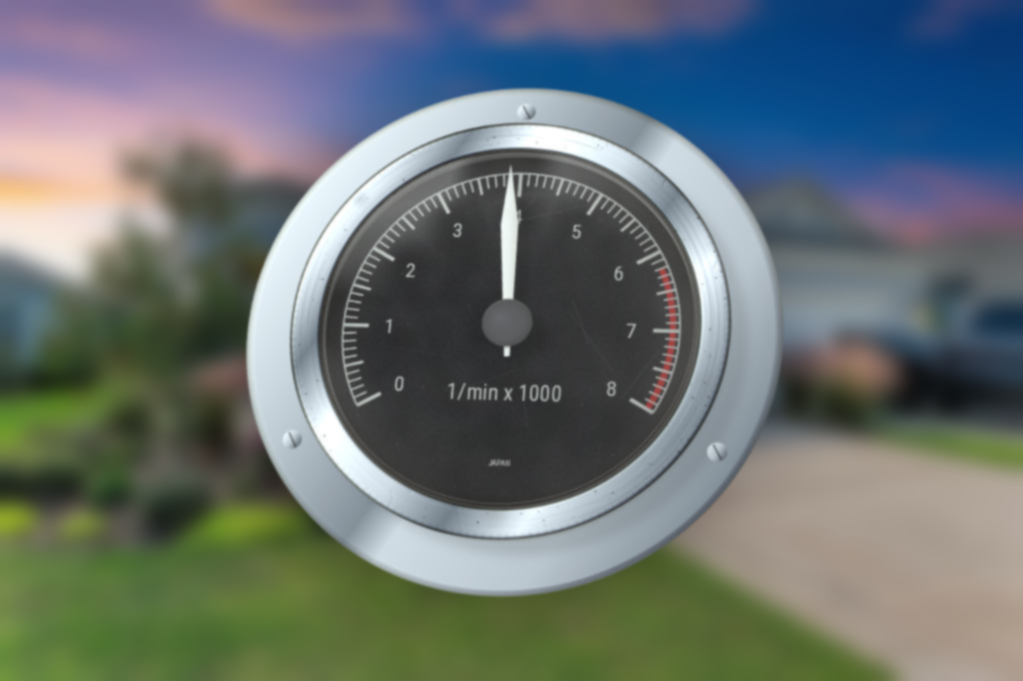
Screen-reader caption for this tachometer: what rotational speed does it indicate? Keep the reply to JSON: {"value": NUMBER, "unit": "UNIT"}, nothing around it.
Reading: {"value": 3900, "unit": "rpm"}
